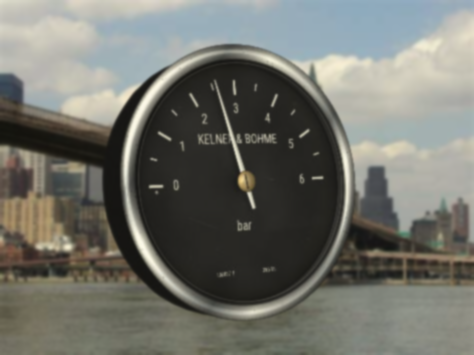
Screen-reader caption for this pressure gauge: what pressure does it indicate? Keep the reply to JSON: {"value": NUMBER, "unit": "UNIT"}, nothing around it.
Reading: {"value": 2.5, "unit": "bar"}
